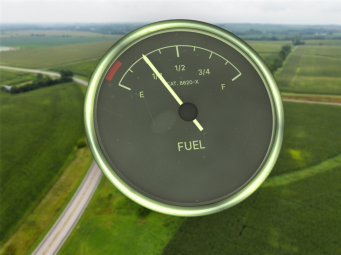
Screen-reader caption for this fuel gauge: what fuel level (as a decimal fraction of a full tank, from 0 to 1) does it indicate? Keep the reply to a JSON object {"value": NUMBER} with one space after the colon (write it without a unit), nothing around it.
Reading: {"value": 0.25}
